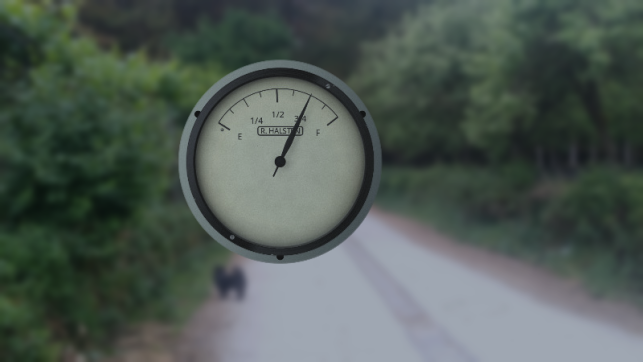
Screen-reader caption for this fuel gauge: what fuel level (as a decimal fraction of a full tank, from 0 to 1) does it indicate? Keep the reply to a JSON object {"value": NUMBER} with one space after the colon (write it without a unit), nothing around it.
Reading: {"value": 0.75}
